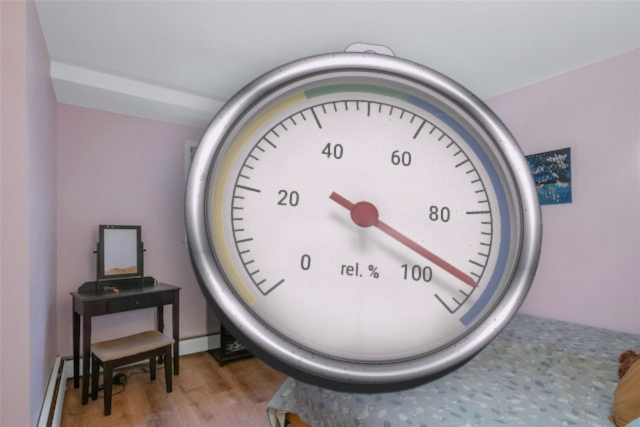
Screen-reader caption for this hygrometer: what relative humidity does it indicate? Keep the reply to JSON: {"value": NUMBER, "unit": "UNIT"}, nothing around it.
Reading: {"value": 94, "unit": "%"}
